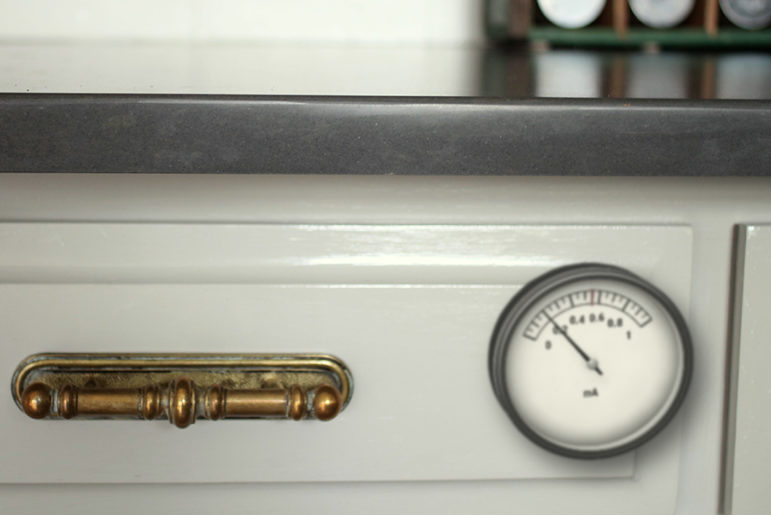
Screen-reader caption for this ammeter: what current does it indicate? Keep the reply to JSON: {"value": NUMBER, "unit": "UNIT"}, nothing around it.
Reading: {"value": 0.2, "unit": "mA"}
